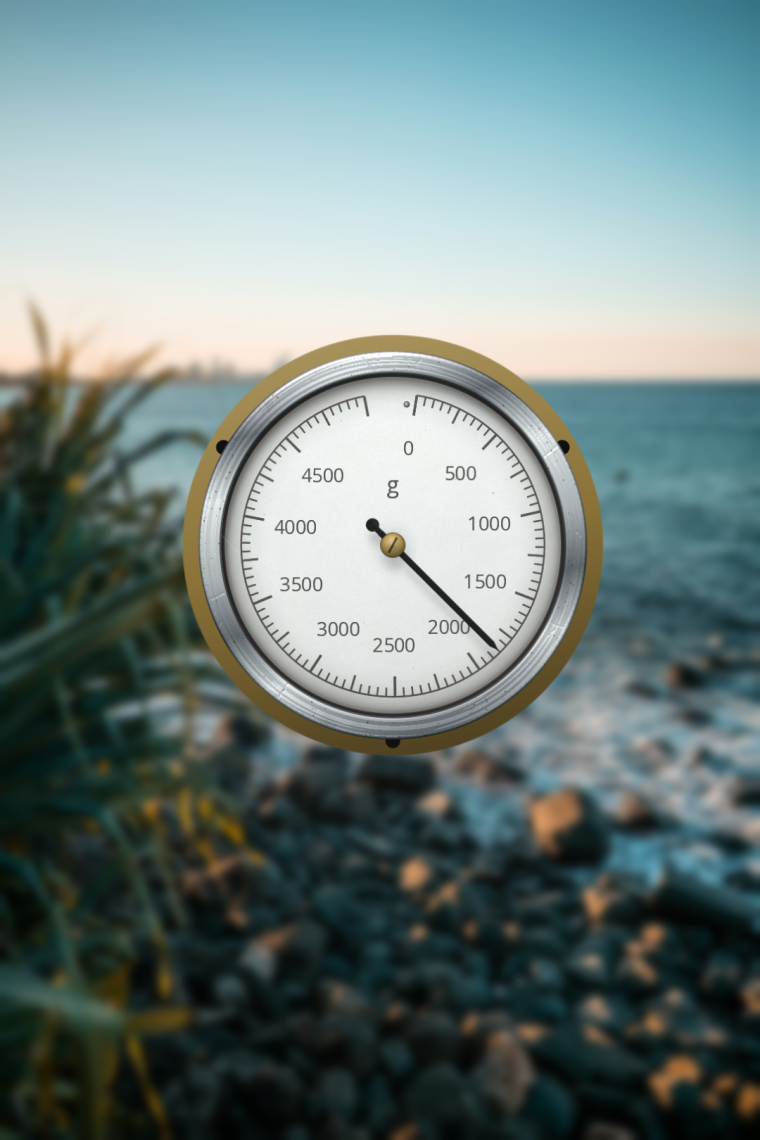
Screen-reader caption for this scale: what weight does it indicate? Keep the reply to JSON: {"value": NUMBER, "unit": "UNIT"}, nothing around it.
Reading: {"value": 1850, "unit": "g"}
